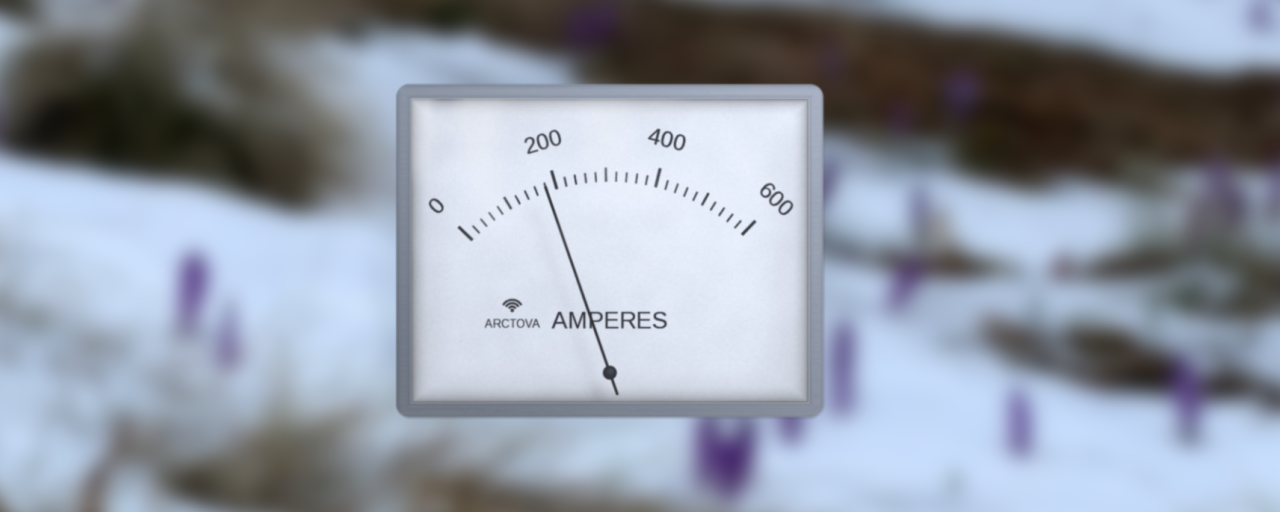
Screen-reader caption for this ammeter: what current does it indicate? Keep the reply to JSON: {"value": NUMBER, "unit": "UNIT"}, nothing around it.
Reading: {"value": 180, "unit": "A"}
